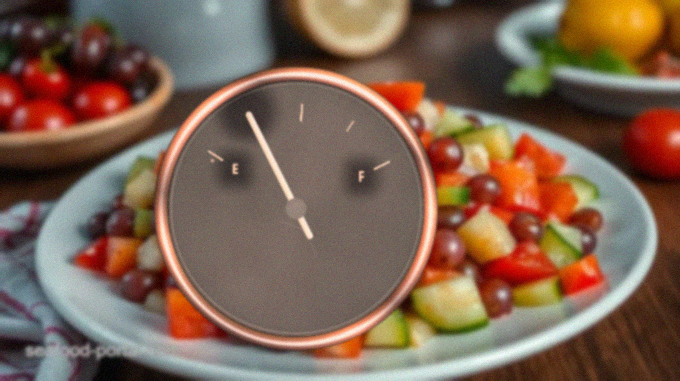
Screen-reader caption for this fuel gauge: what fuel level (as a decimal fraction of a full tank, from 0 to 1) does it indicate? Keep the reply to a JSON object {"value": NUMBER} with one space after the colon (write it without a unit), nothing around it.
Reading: {"value": 0.25}
